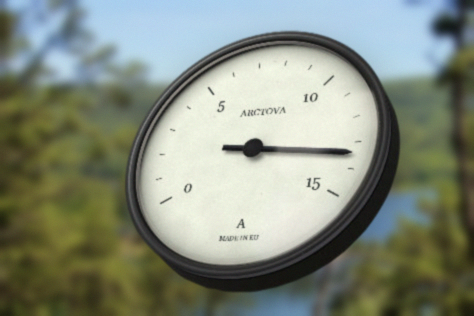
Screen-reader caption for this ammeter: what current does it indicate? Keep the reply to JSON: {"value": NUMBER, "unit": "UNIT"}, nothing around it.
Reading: {"value": 13.5, "unit": "A"}
